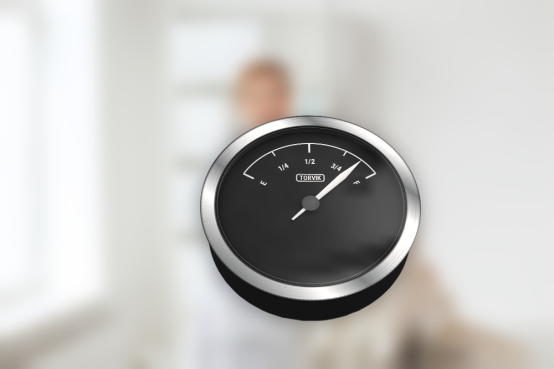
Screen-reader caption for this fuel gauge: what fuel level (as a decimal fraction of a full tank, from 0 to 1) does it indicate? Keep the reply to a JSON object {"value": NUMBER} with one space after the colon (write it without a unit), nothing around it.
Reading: {"value": 0.875}
